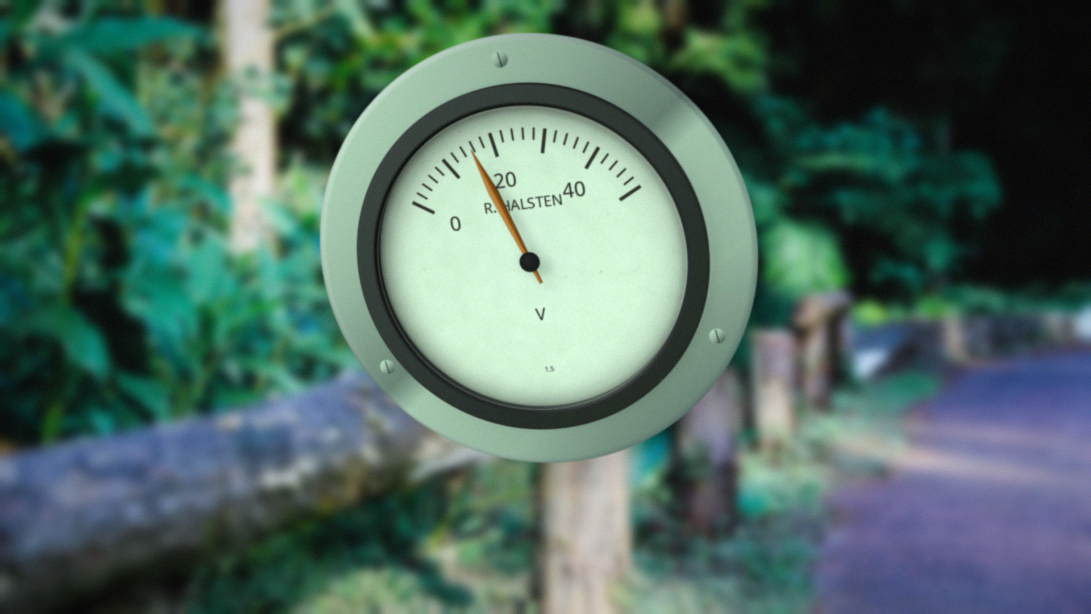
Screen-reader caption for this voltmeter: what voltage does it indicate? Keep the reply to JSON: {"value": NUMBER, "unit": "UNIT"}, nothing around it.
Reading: {"value": 16, "unit": "V"}
